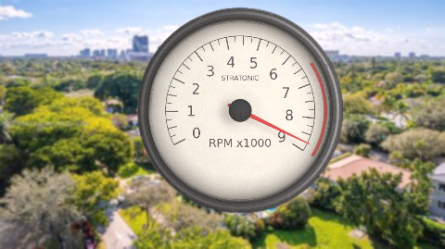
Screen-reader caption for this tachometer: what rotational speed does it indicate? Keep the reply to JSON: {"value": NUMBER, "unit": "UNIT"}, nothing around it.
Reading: {"value": 8750, "unit": "rpm"}
